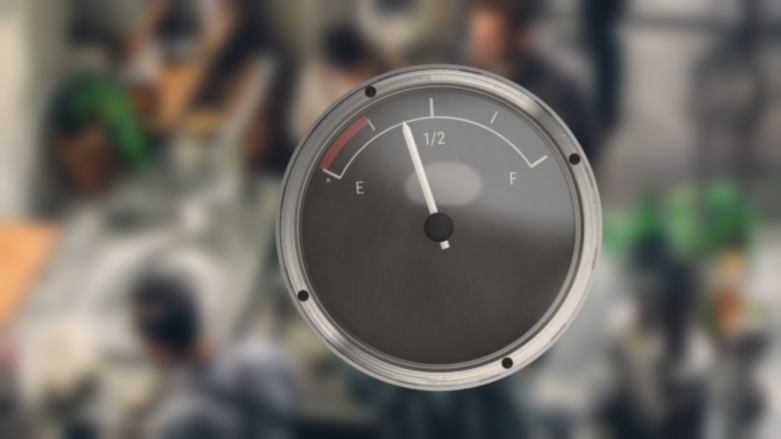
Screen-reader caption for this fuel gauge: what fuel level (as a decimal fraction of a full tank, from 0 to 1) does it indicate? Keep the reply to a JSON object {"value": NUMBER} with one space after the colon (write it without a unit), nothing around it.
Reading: {"value": 0.375}
